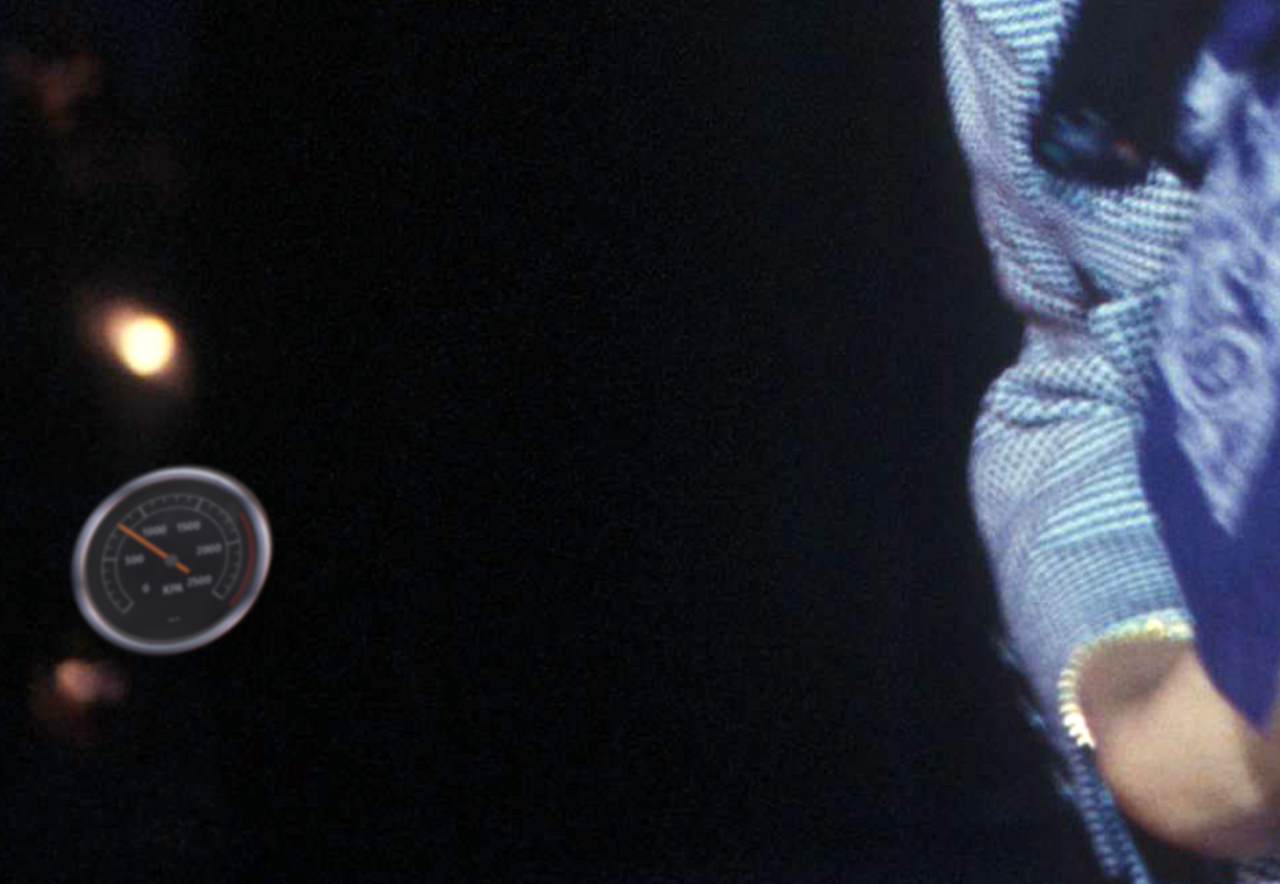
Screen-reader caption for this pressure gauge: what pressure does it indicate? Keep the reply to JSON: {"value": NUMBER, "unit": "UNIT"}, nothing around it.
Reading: {"value": 800, "unit": "kPa"}
